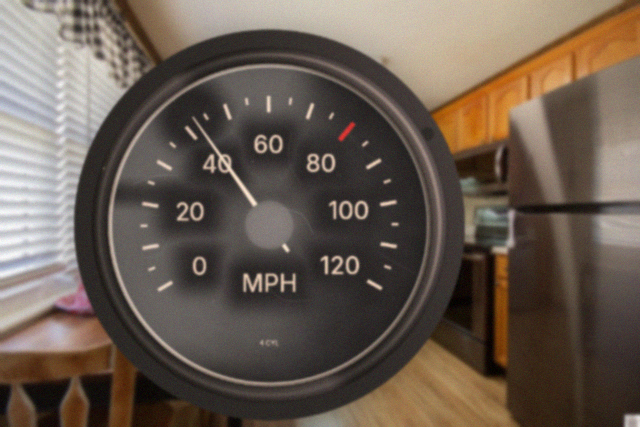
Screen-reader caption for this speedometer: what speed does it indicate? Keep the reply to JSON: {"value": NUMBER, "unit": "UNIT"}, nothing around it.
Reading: {"value": 42.5, "unit": "mph"}
